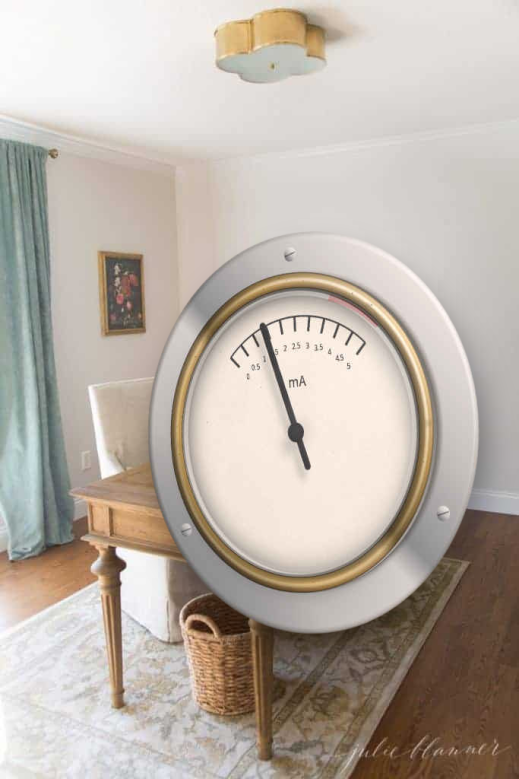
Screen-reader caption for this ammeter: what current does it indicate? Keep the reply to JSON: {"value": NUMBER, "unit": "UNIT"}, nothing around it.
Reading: {"value": 1.5, "unit": "mA"}
